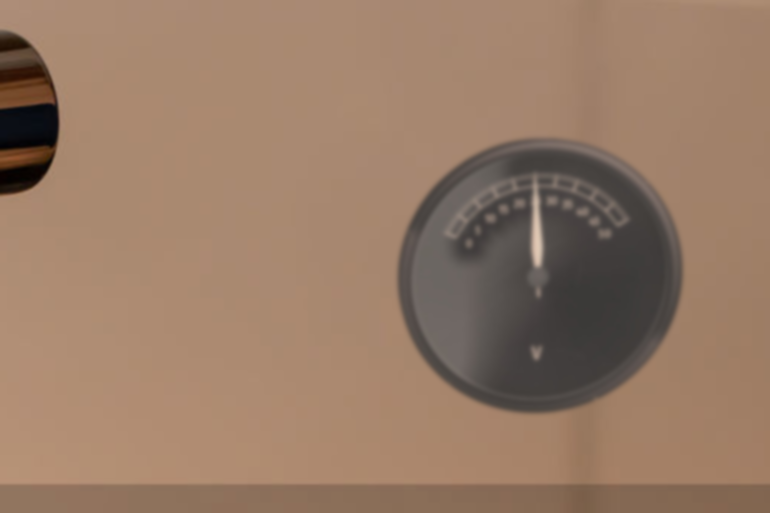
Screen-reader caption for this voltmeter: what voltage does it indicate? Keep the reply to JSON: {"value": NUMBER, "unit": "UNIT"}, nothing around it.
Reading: {"value": 25, "unit": "V"}
